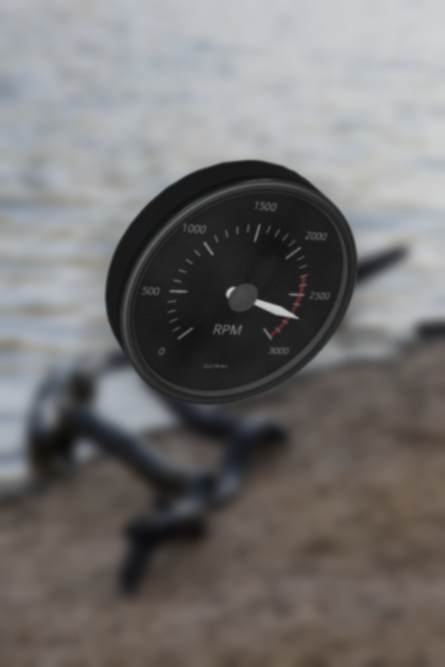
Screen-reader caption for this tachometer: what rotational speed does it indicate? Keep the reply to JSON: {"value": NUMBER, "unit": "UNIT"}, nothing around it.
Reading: {"value": 2700, "unit": "rpm"}
